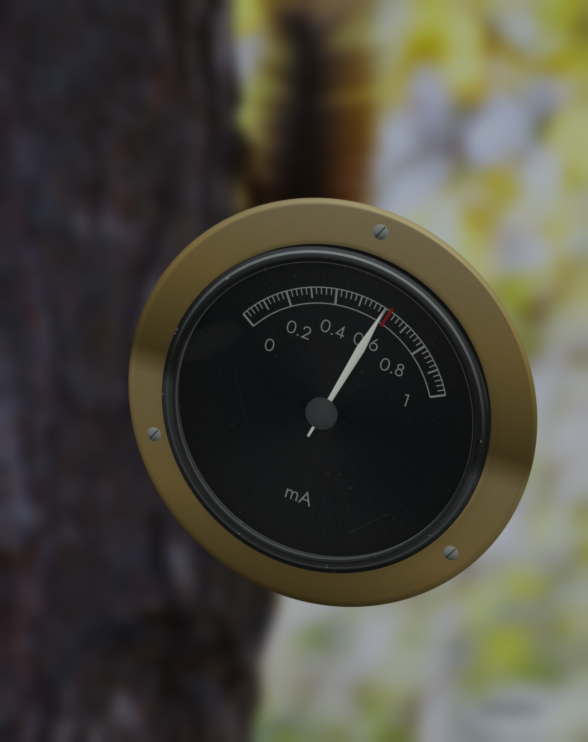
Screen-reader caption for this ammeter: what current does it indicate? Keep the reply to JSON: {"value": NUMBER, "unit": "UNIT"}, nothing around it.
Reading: {"value": 0.6, "unit": "mA"}
